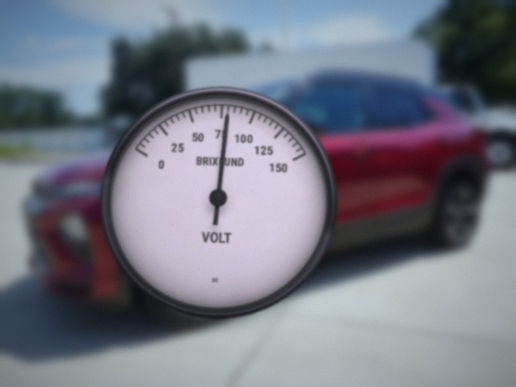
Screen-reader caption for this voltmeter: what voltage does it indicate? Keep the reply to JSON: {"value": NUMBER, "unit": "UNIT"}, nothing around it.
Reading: {"value": 80, "unit": "V"}
